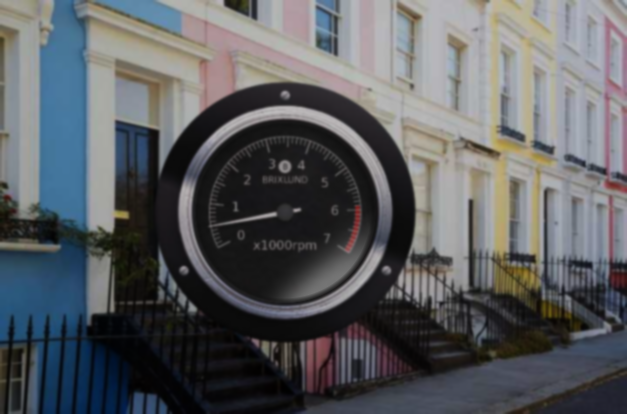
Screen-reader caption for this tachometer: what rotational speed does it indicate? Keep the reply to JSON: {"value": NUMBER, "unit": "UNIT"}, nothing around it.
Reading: {"value": 500, "unit": "rpm"}
